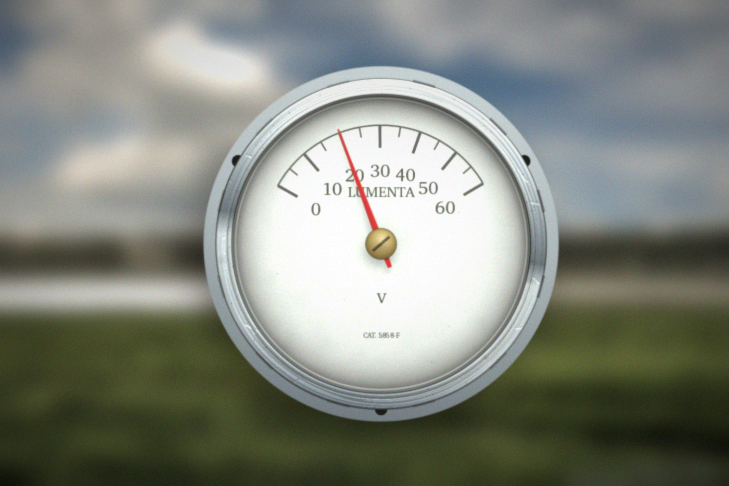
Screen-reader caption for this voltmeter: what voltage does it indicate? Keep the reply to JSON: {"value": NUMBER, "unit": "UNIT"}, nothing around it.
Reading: {"value": 20, "unit": "V"}
